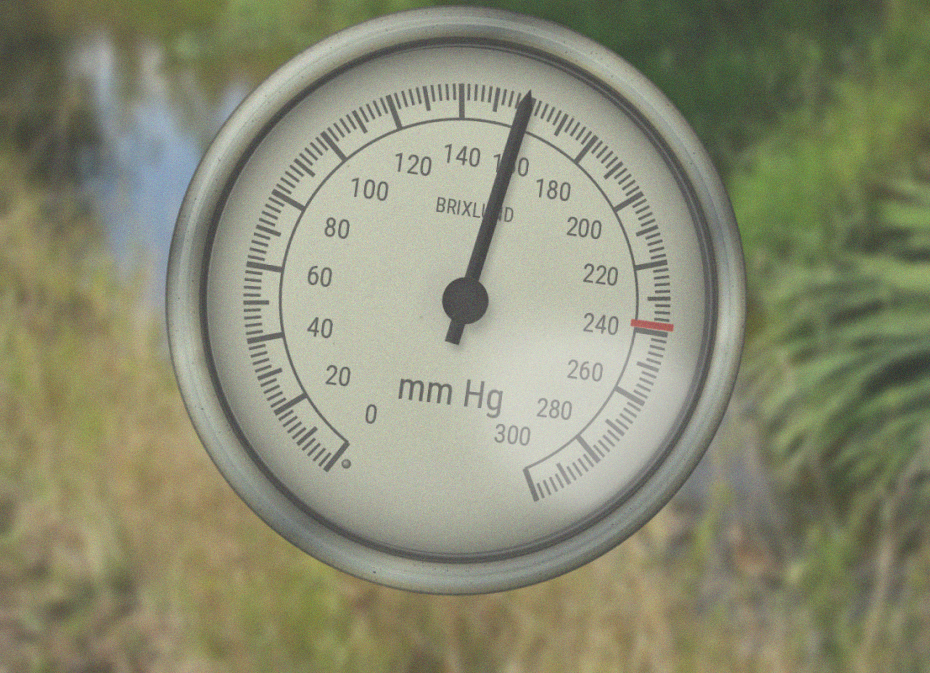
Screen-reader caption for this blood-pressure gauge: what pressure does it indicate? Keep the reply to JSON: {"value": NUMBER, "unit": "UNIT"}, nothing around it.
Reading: {"value": 158, "unit": "mmHg"}
